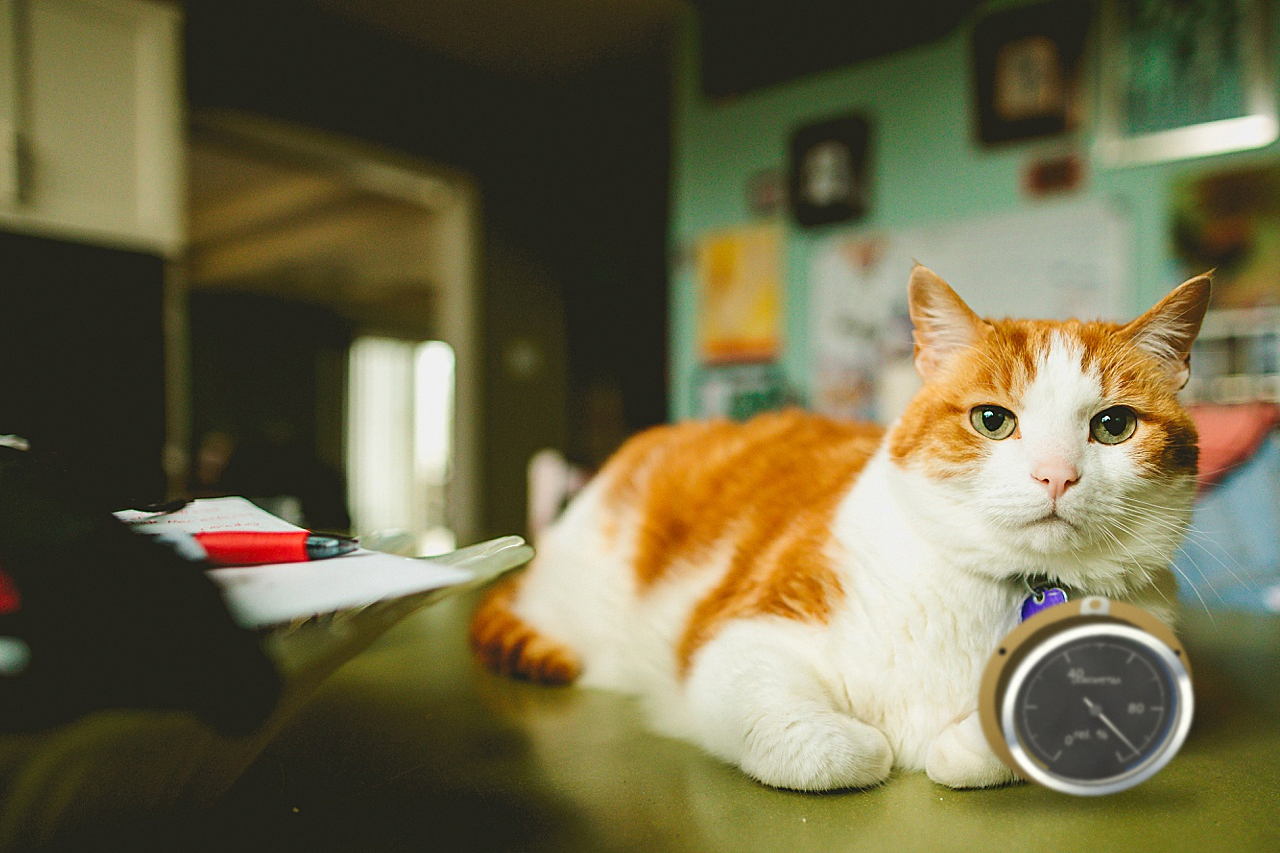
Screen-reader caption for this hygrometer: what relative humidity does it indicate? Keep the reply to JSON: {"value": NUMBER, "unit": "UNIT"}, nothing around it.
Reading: {"value": 95, "unit": "%"}
